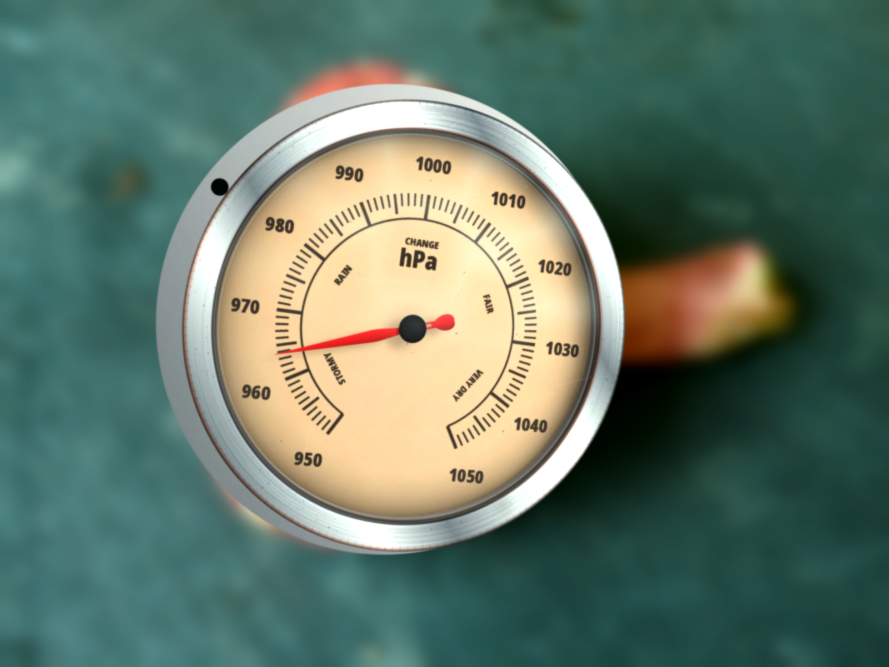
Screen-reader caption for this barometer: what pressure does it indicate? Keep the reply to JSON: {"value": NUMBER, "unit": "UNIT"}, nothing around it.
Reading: {"value": 964, "unit": "hPa"}
